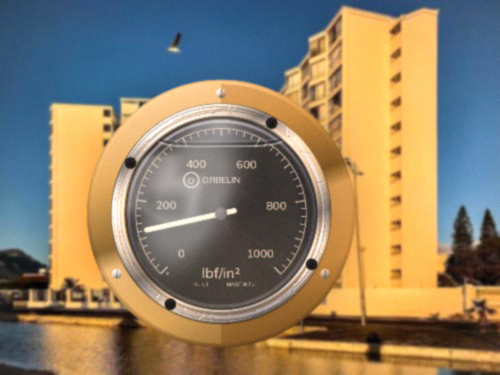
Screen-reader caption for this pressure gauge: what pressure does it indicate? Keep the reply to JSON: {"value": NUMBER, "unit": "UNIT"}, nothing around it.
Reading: {"value": 120, "unit": "psi"}
